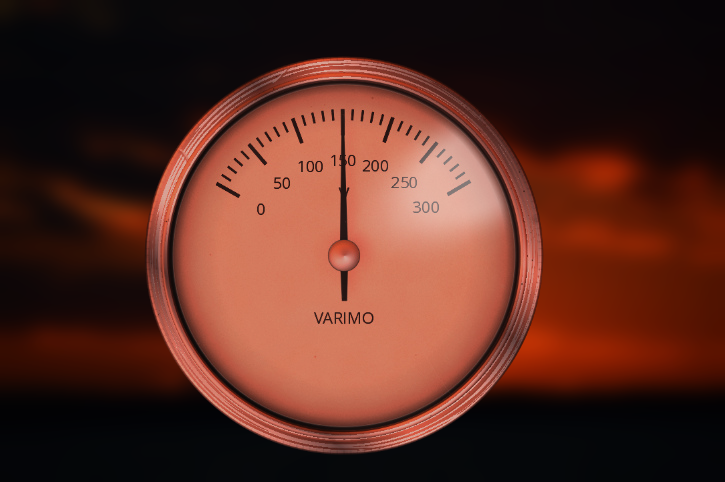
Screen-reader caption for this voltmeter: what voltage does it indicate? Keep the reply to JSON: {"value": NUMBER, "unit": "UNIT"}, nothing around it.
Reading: {"value": 150, "unit": "V"}
